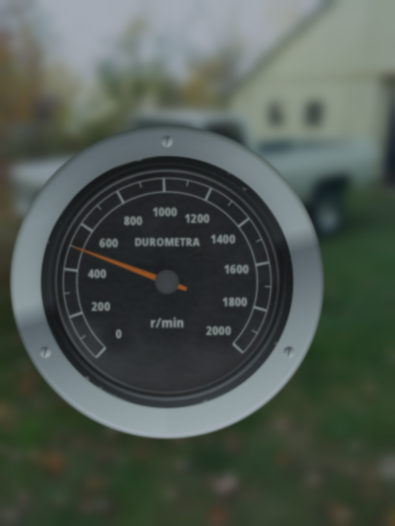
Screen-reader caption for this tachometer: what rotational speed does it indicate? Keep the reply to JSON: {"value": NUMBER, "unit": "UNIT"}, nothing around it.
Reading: {"value": 500, "unit": "rpm"}
